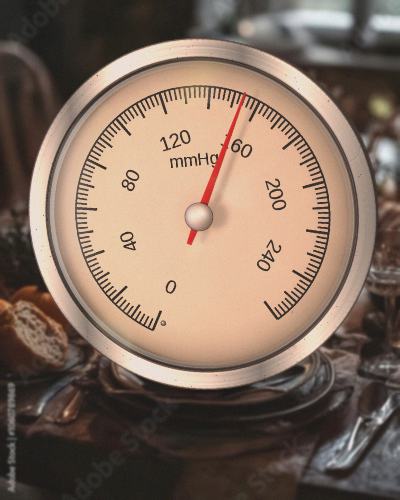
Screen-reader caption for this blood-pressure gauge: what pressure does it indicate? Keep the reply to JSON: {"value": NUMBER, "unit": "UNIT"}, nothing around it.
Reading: {"value": 154, "unit": "mmHg"}
